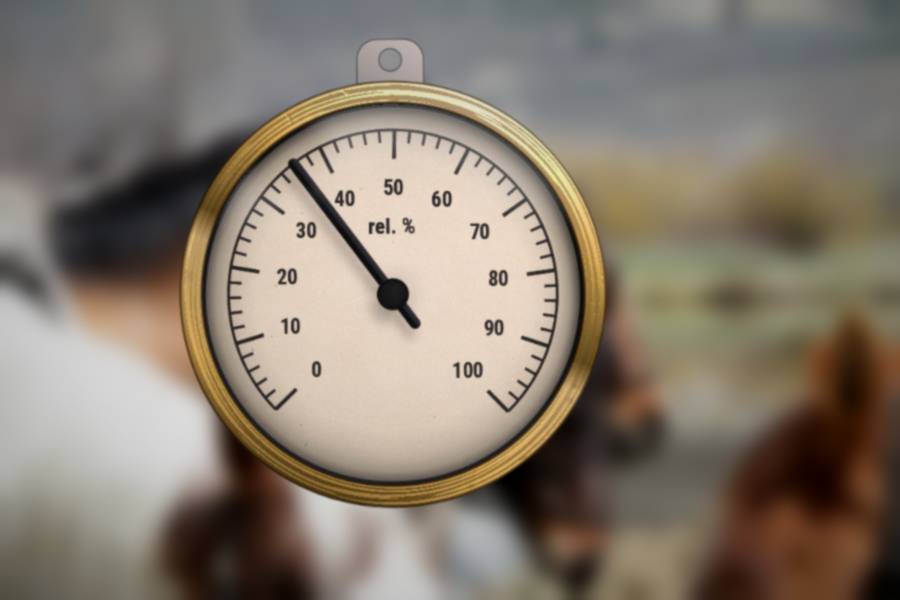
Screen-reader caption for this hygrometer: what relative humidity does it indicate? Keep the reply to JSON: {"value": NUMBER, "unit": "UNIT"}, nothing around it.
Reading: {"value": 36, "unit": "%"}
